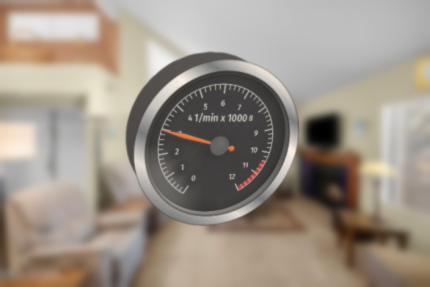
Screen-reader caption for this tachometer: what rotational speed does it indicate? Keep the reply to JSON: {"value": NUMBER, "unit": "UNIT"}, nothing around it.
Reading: {"value": 3000, "unit": "rpm"}
